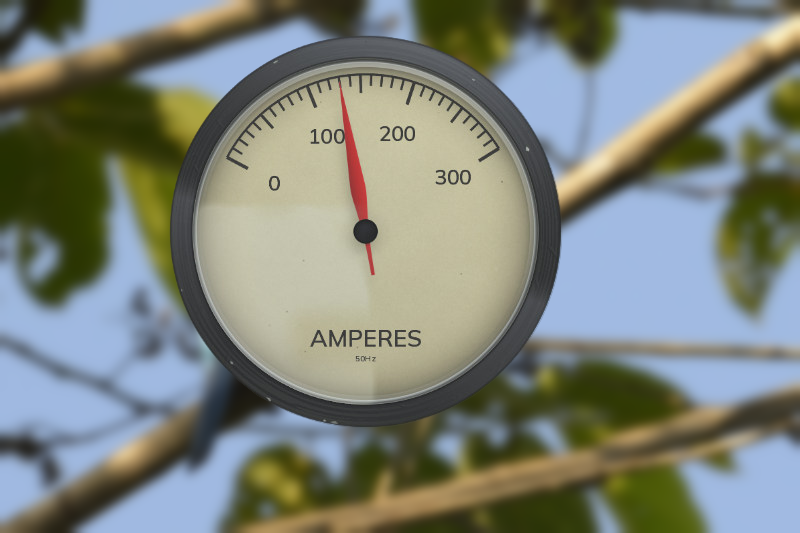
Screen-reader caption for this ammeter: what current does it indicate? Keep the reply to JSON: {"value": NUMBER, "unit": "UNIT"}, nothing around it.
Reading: {"value": 130, "unit": "A"}
